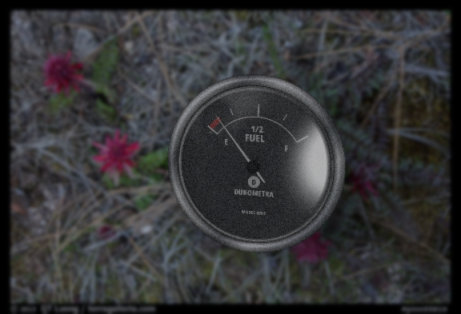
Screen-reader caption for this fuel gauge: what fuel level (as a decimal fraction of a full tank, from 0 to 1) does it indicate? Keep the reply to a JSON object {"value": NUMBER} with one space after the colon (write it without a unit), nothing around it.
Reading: {"value": 0.125}
